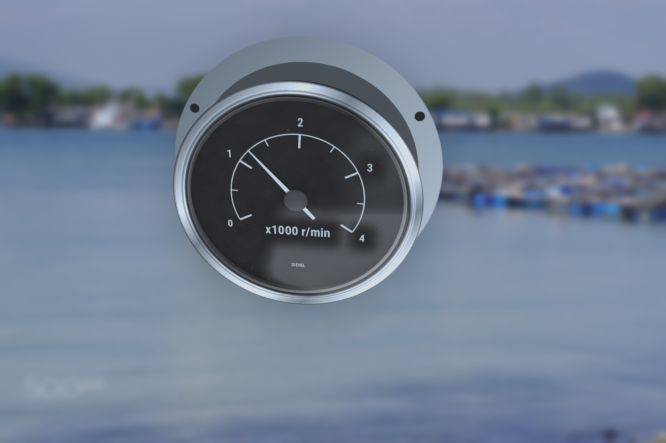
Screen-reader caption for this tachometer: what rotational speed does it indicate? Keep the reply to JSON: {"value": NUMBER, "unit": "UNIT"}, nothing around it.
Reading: {"value": 1250, "unit": "rpm"}
